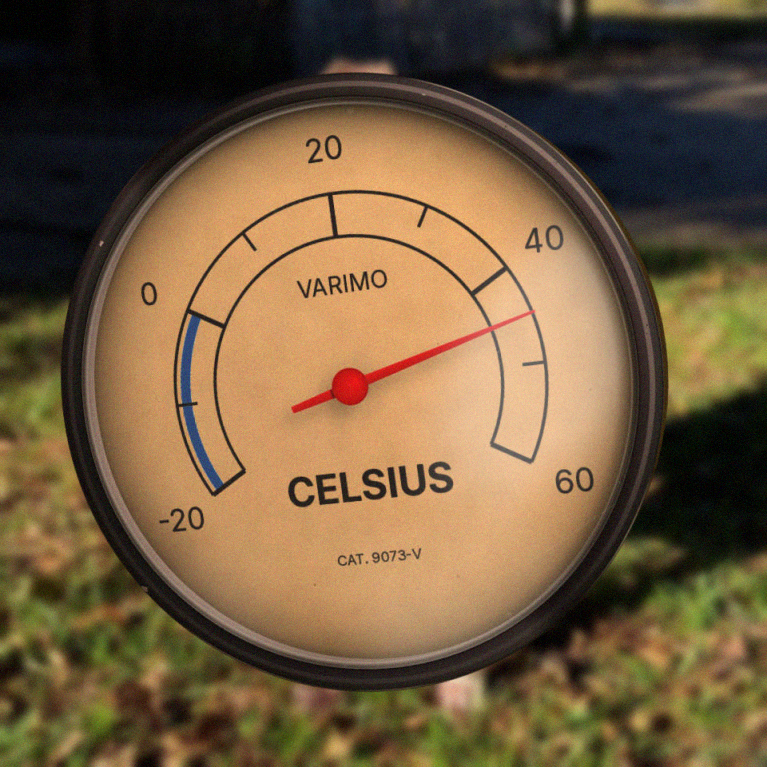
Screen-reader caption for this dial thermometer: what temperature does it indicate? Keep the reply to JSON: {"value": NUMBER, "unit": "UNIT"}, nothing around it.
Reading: {"value": 45, "unit": "°C"}
